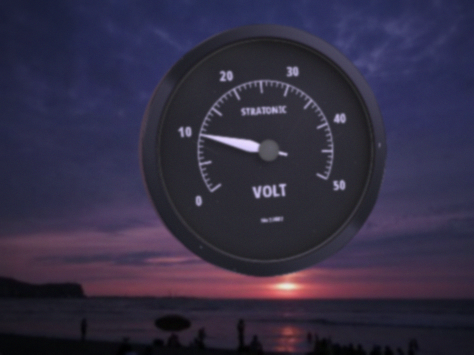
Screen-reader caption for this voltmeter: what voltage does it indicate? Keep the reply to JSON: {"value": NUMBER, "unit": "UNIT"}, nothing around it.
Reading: {"value": 10, "unit": "V"}
